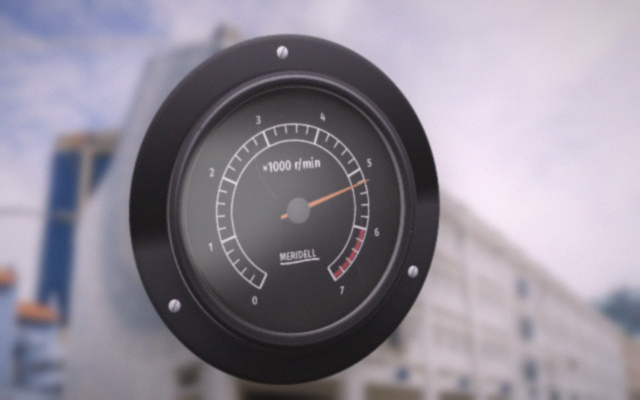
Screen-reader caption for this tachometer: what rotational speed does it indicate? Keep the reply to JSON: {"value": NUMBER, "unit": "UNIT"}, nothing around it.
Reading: {"value": 5200, "unit": "rpm"}
